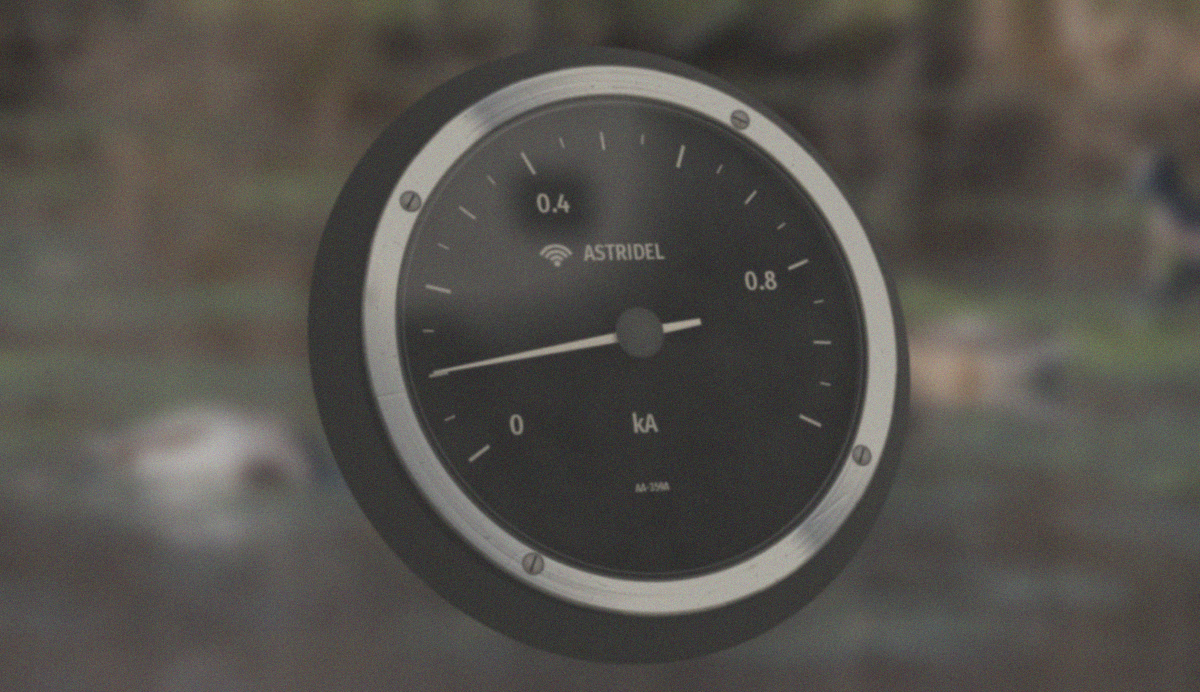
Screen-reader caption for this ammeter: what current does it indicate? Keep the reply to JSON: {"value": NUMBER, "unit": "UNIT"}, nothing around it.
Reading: {"value": 0.1, "unit": "kA"}
